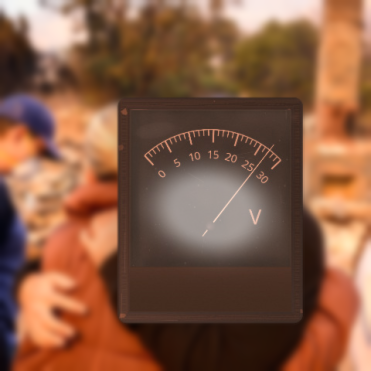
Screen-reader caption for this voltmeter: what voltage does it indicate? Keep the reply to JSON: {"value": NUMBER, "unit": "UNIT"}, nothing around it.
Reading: {"value": 27, "unit": "V"}
